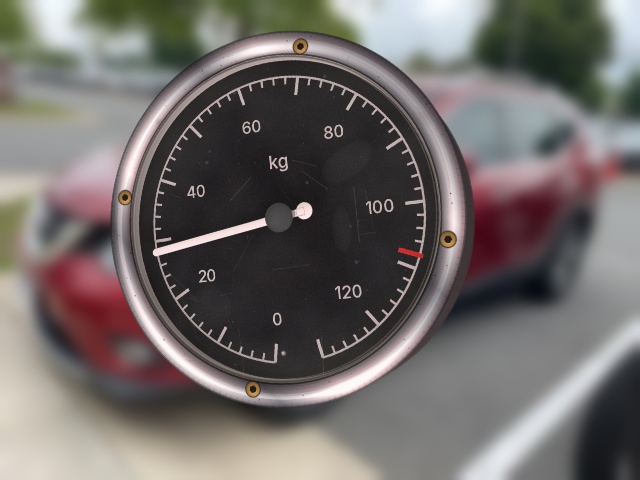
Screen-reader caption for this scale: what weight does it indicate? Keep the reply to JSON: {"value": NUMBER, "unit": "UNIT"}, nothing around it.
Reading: {"value": 28, "unit": "kg"}
